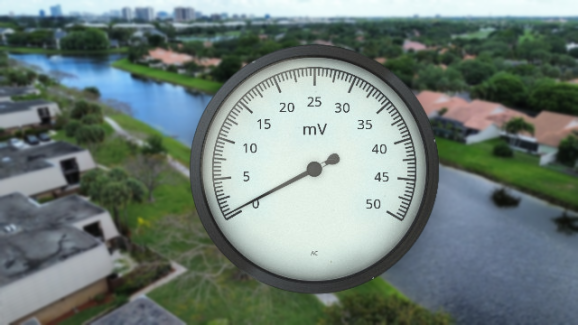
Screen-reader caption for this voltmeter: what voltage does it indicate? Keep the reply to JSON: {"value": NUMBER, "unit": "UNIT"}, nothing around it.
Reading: {"value": 0.5, "unit": "mV"}
